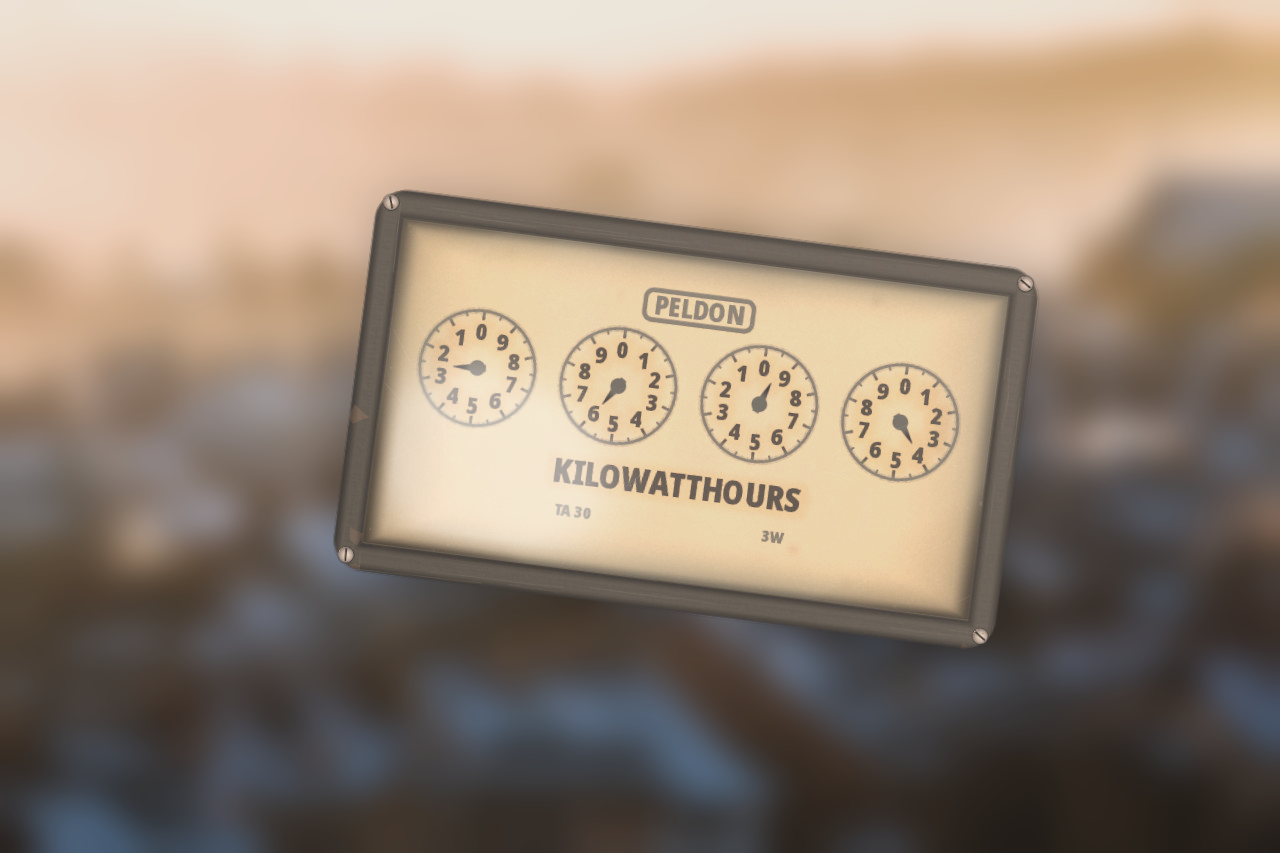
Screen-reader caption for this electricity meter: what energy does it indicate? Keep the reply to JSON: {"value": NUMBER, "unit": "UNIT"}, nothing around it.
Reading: {"value": 2594, "unit": "kWh"}
